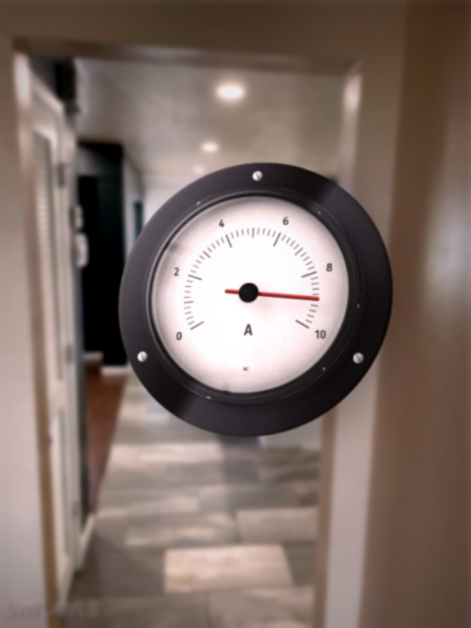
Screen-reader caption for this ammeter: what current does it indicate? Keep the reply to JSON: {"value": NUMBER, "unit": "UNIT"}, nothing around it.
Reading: {"value": 9, "unit": "A"}
